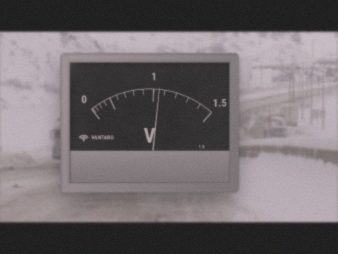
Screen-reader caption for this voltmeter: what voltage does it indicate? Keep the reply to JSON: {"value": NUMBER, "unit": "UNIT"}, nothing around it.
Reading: {"value": 1.05, "unit": "V"}
